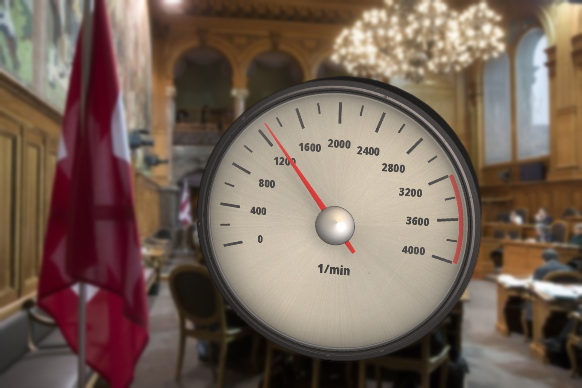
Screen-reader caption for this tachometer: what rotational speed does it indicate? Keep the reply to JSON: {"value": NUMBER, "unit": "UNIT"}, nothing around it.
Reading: {"value": 1300, "unit": "rpm"}
